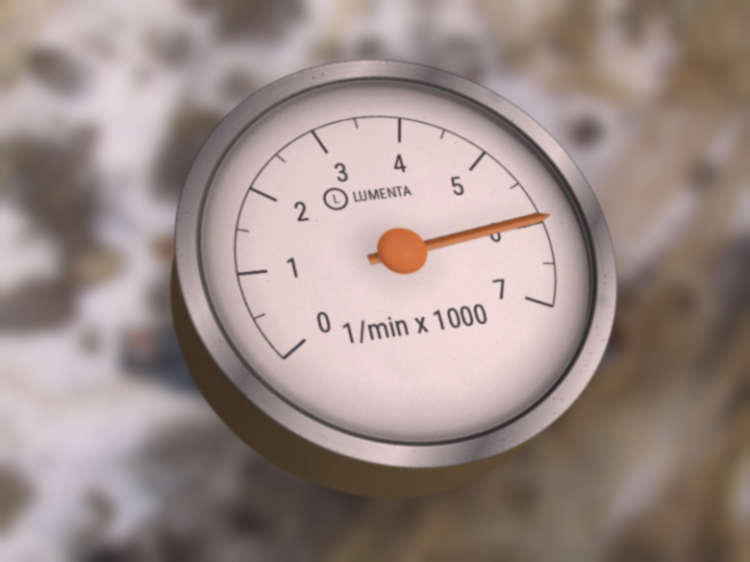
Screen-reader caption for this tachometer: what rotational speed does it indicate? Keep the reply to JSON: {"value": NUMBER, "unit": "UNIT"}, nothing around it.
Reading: {"value": 6000, "unit": "rpm"}
